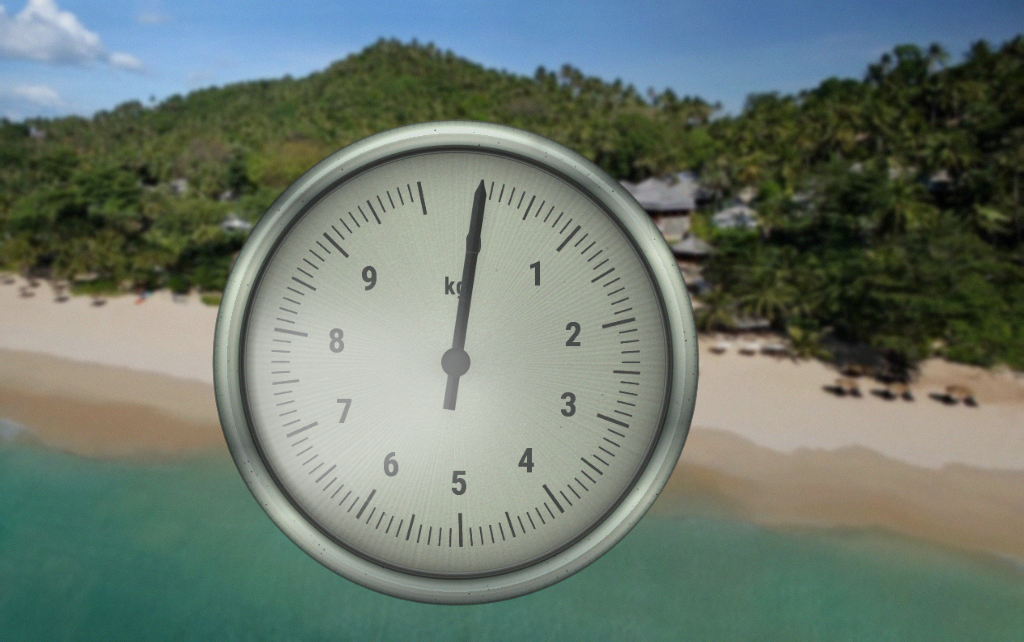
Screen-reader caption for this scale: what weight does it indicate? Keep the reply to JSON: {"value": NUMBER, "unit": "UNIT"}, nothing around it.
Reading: {"value": 0, "unit": "kg"}
